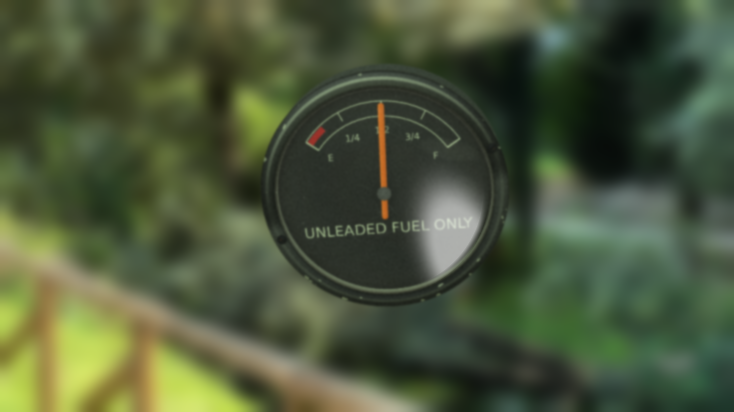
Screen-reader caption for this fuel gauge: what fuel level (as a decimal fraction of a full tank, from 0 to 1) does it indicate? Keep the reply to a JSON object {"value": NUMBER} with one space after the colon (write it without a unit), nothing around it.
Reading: {"value": 0.5}
